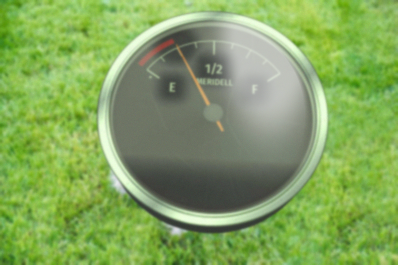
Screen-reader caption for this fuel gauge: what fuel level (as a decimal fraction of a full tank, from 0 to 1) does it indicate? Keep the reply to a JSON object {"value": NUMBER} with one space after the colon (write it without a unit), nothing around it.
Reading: {"value": 0.25}
